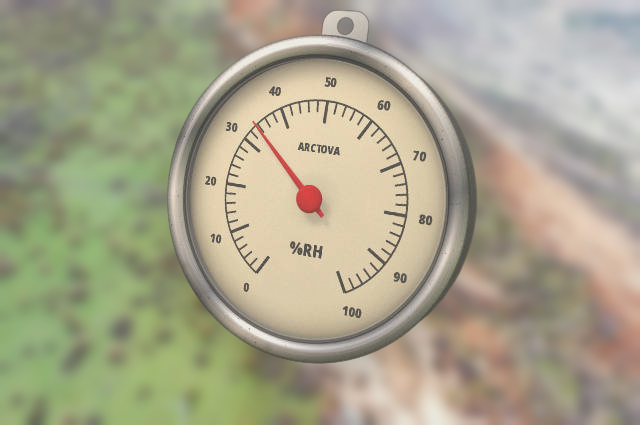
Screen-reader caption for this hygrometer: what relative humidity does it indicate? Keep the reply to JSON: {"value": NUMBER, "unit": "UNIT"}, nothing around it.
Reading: {"value": 34, "unit": "%"}
